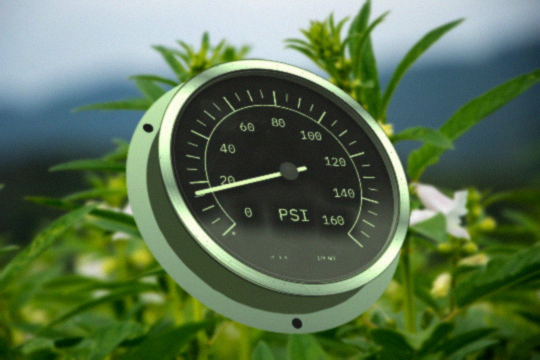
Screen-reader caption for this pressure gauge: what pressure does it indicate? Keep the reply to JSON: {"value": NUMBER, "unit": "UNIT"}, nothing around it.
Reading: {"value": 15, "unit": "psi"}
